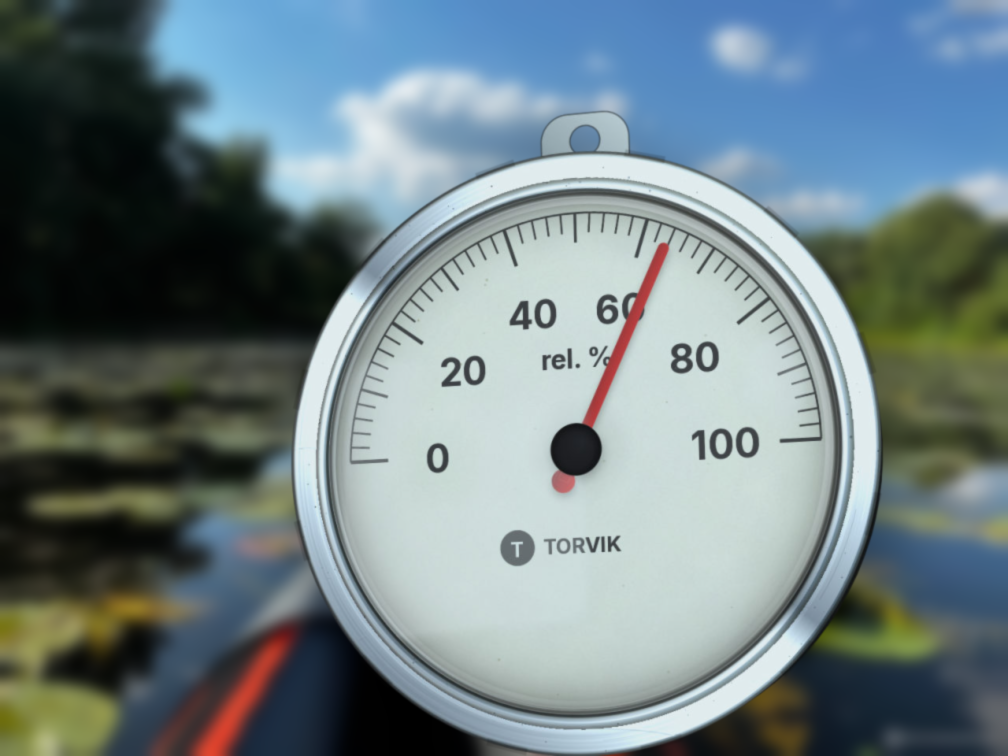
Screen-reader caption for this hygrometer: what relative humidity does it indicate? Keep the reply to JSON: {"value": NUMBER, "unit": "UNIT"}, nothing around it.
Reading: {"value": 64, "unit": "%"}
